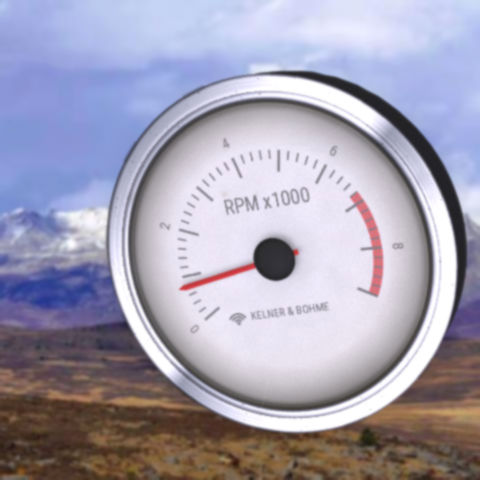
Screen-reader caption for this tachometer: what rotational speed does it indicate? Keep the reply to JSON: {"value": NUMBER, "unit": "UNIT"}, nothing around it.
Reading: {"value": 800, "unit": "rpm"}
